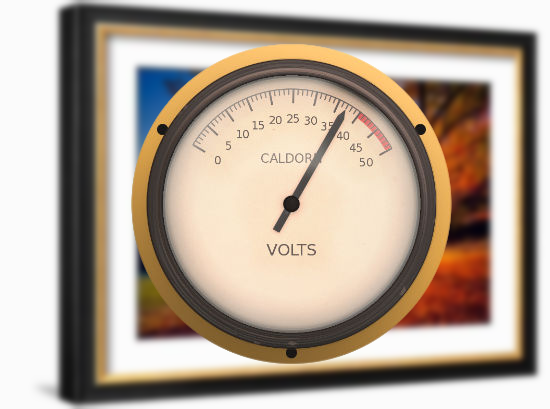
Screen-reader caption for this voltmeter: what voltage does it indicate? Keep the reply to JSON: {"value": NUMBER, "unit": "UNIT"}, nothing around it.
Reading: {"value": 37, "unit": "V"}
